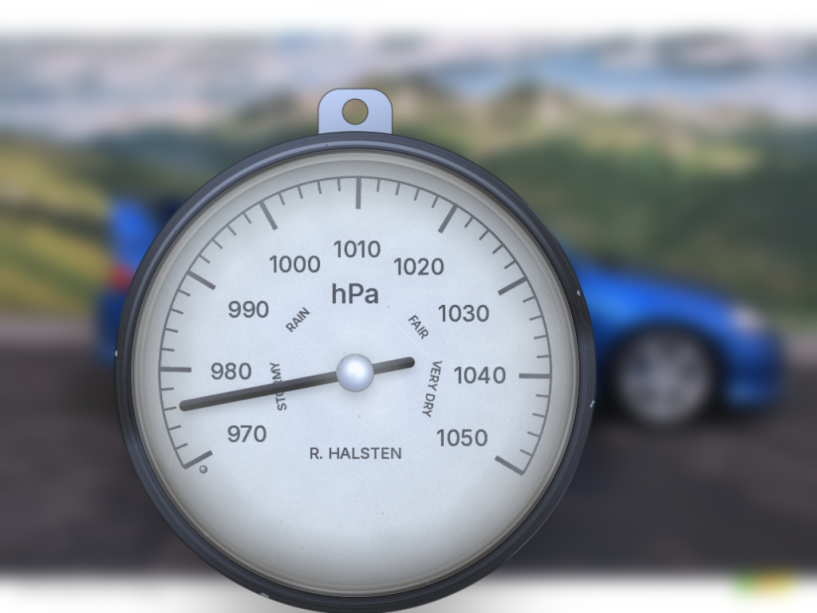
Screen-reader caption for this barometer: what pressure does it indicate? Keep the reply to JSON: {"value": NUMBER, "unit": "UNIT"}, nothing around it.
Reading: {"value": 976, "unit": "hPa"}
